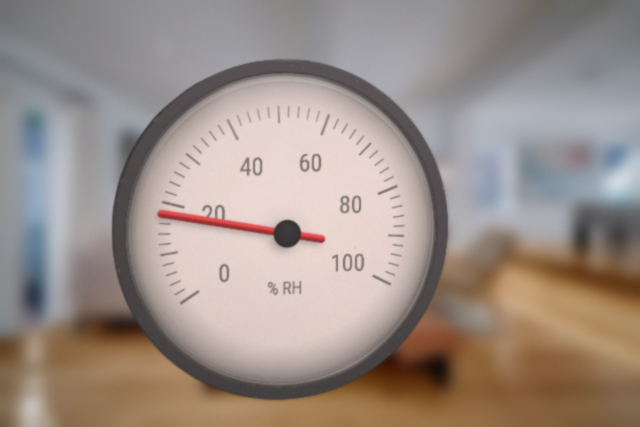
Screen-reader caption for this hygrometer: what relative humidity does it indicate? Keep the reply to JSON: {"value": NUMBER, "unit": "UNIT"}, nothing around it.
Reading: {"value": 18, "unit": "%"}
